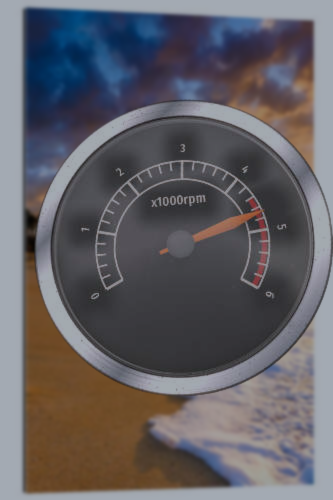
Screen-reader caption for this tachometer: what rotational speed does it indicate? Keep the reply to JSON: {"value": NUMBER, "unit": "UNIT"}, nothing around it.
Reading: {"value": 4700, "unit": "rpm"}
